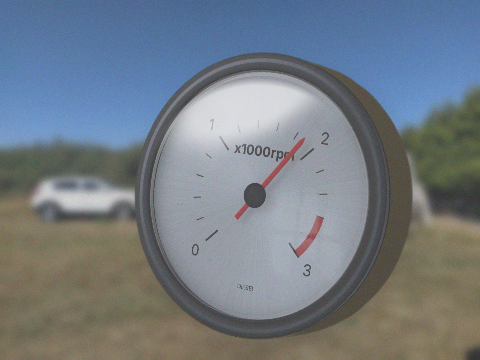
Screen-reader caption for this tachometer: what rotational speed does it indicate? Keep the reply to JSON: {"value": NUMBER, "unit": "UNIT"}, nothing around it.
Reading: {"value": 1900, "unit": "rpm"}
